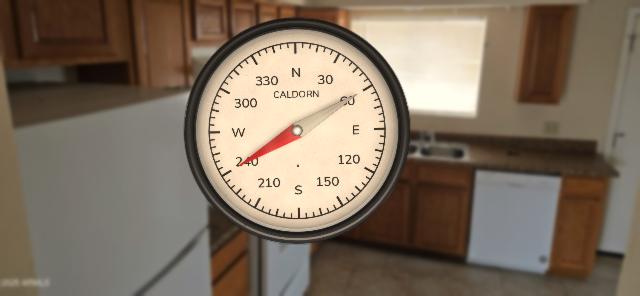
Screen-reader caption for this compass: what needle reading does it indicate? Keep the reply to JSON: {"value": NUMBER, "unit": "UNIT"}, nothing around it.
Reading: {"value": 240, "unit": "°"}
